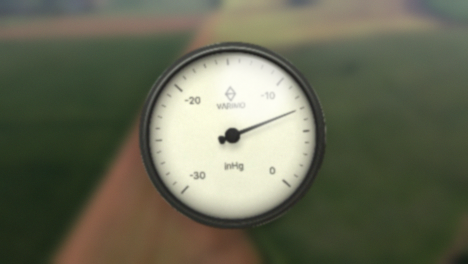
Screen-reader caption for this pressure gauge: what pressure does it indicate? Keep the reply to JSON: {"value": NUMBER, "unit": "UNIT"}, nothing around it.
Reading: {"value": -7, "unit": "inHg"}
